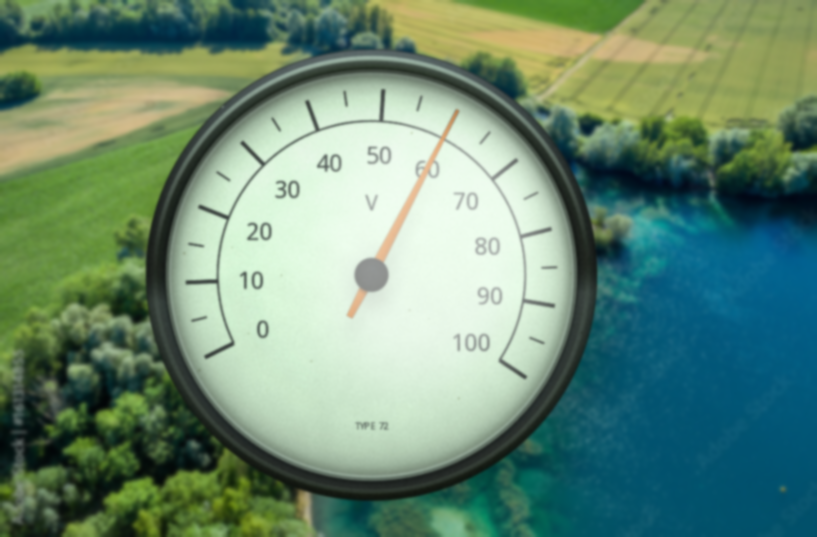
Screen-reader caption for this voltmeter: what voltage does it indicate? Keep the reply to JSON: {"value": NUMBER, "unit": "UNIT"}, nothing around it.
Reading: {"value": 60, "unit": "V"}
